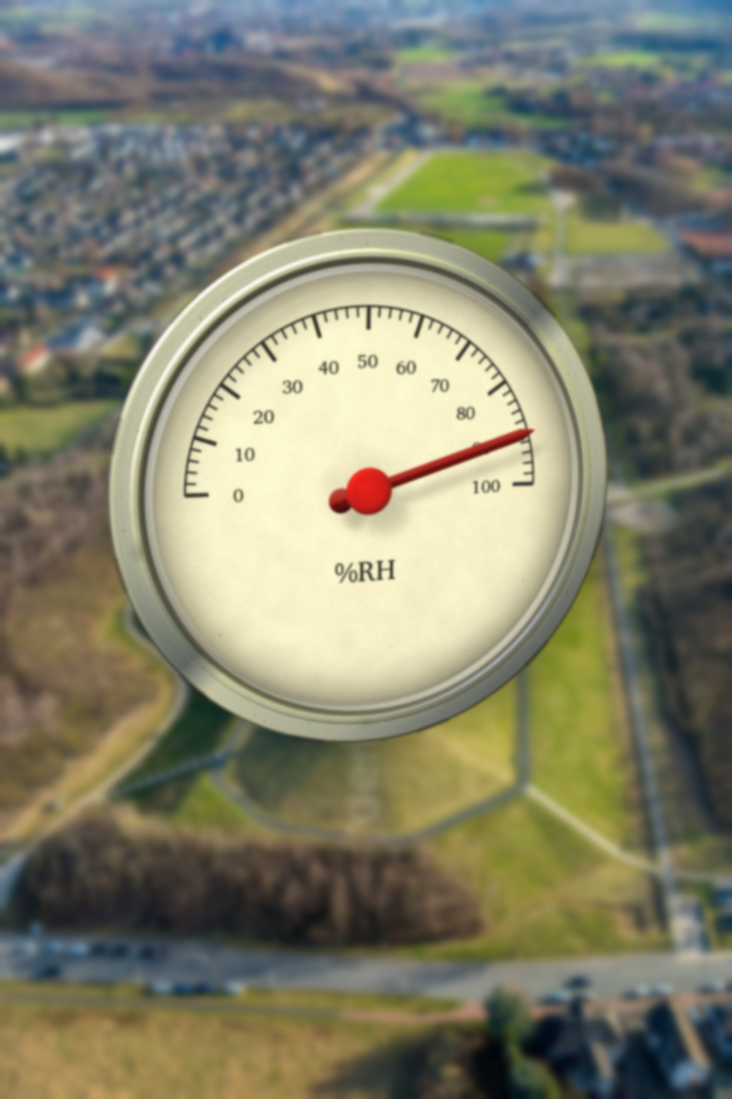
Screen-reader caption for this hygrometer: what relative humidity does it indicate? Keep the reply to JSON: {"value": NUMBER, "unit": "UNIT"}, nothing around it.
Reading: {"value": 90, "unit": "%"}
